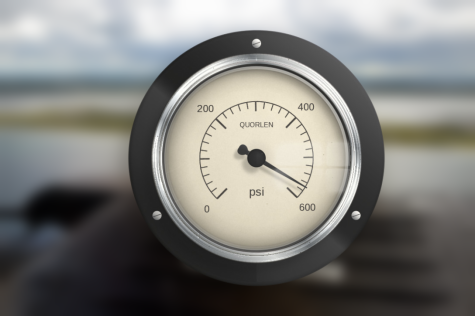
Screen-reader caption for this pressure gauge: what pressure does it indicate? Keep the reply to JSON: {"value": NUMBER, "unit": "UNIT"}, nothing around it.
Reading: {"value": 570, "unit": "psi"}
